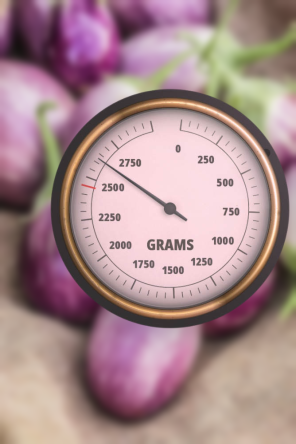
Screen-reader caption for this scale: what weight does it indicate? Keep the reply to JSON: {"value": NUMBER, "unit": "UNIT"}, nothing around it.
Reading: {"value": 2625, "unit": "g"}
